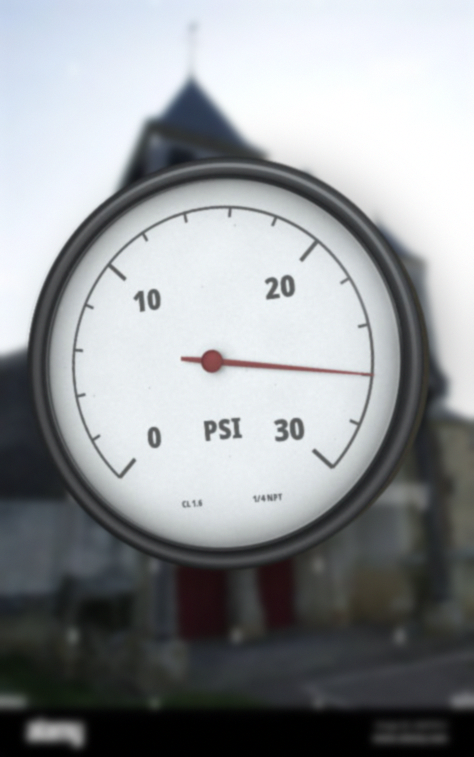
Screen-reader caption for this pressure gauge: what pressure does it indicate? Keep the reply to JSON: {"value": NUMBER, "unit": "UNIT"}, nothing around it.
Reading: {"value": 26, "unit": "psi"}
